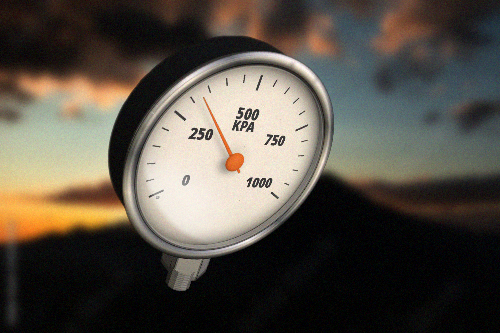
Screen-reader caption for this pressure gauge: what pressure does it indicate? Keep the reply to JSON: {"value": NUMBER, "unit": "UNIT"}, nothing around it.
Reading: {"value": 325, "unit": "kPa"}
